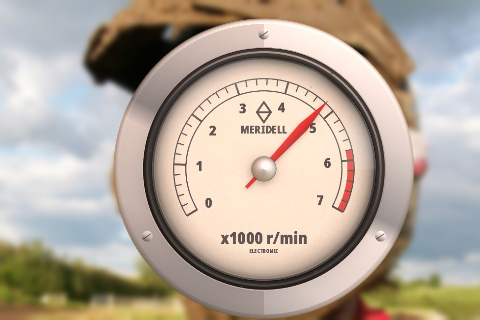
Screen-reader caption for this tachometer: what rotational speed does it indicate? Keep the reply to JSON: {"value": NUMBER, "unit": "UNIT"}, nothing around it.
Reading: {"value": 4800, "unit": "rpm"}
